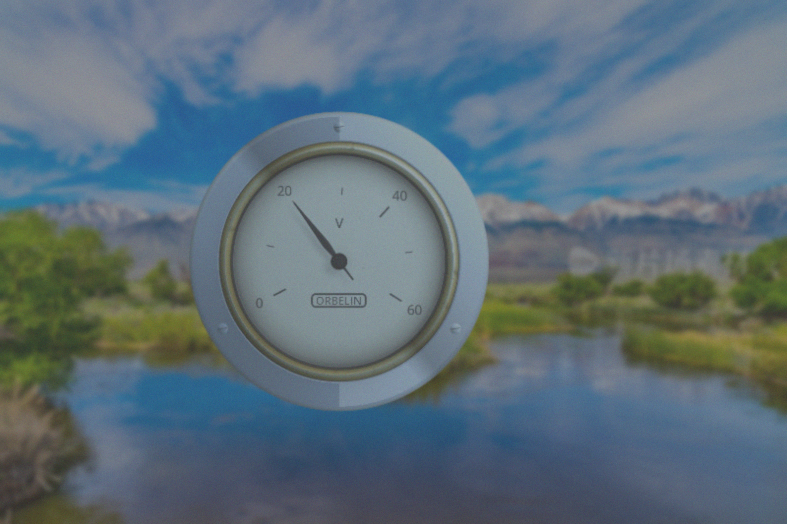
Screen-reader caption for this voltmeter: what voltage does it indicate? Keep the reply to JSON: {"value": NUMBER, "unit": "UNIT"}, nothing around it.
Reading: {"value": 20, "unit": "V"}
